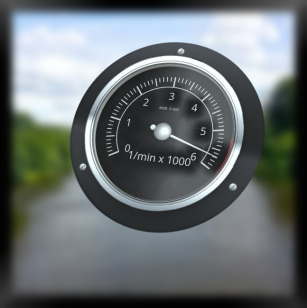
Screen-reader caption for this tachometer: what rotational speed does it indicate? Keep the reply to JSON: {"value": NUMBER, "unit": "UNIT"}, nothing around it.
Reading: {"value": 5700, "unit": "rpm"}
